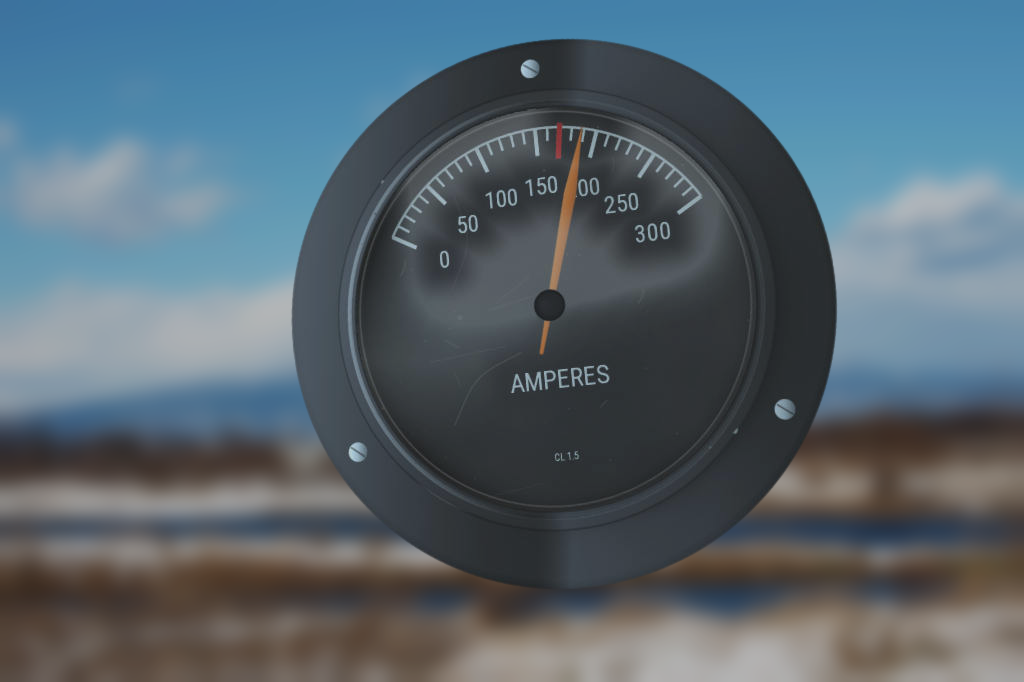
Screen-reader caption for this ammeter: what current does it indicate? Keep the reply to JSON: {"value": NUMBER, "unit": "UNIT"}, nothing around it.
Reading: {"value": 190, "unit": "A"}
